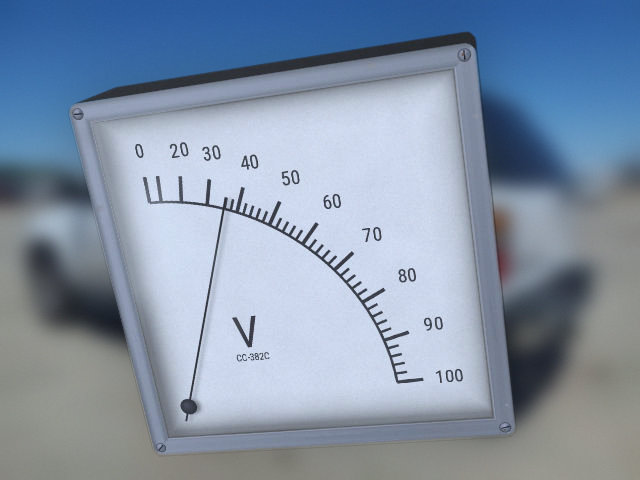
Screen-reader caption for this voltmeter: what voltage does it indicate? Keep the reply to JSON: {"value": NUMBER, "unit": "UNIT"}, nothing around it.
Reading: {"value": 36, "unit": "V"}
